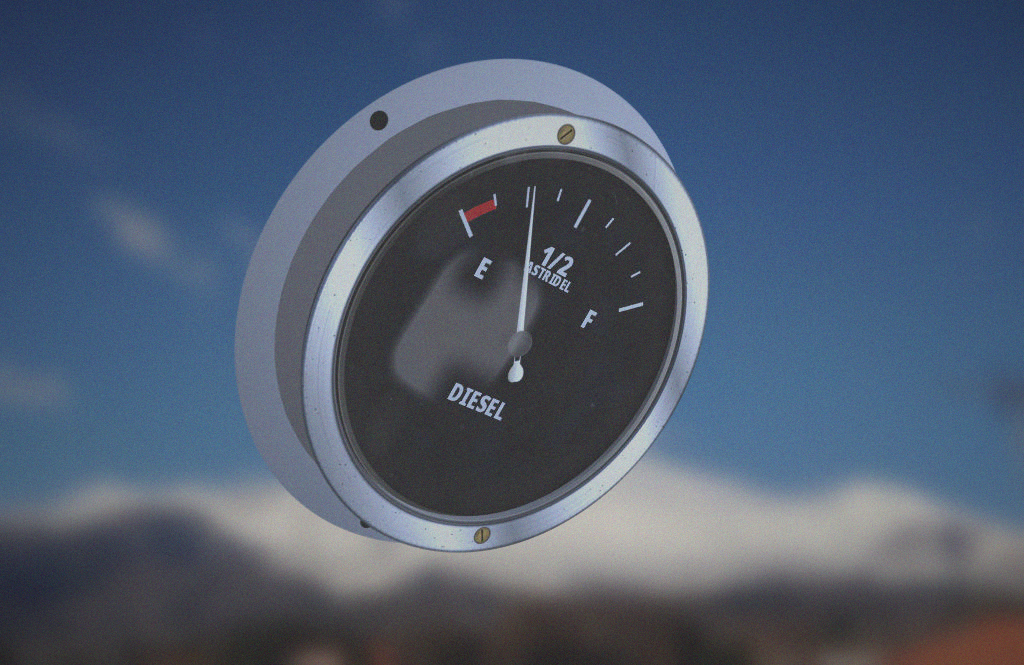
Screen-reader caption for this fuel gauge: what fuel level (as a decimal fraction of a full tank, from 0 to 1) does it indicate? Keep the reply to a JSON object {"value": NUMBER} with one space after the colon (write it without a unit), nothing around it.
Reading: {"value": 0.25}
